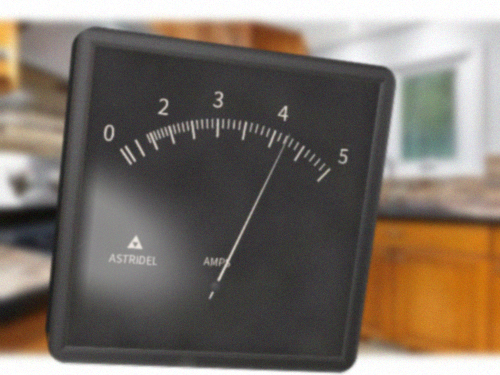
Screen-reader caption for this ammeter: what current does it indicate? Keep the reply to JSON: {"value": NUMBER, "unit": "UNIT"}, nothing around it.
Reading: {"value": 4.2, "unit": "A"}
